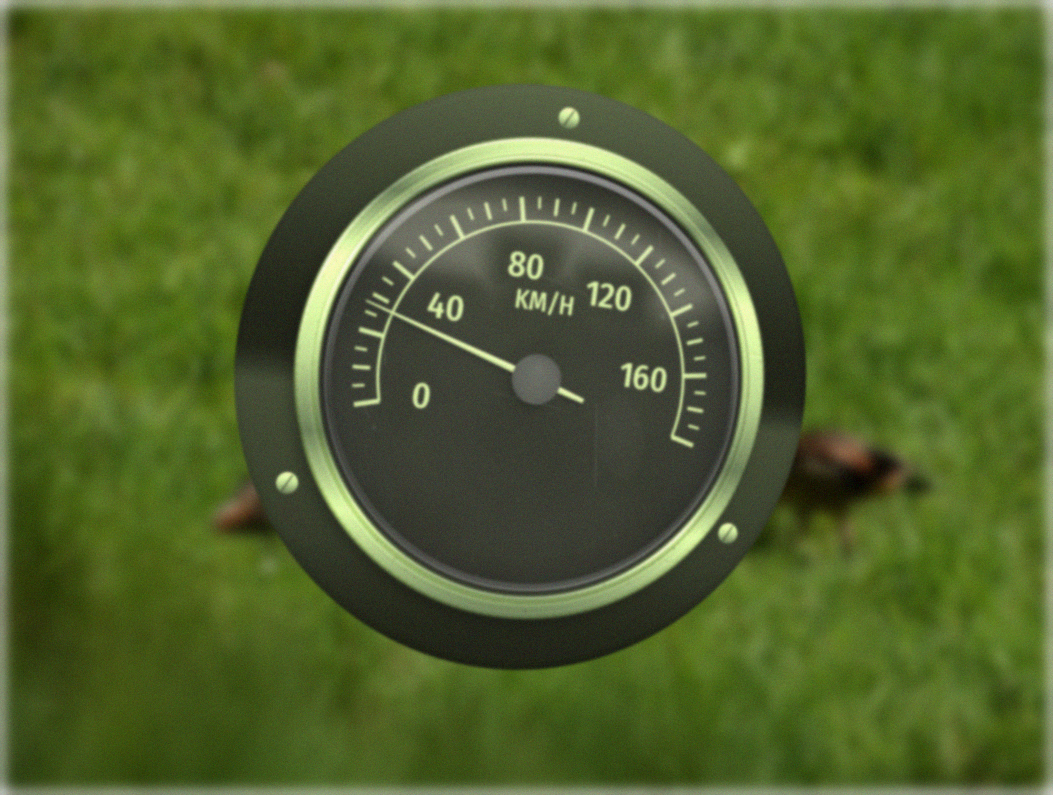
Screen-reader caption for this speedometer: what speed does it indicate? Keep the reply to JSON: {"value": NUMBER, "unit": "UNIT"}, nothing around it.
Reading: {"value": 27.5, "unit": "km/h"}
